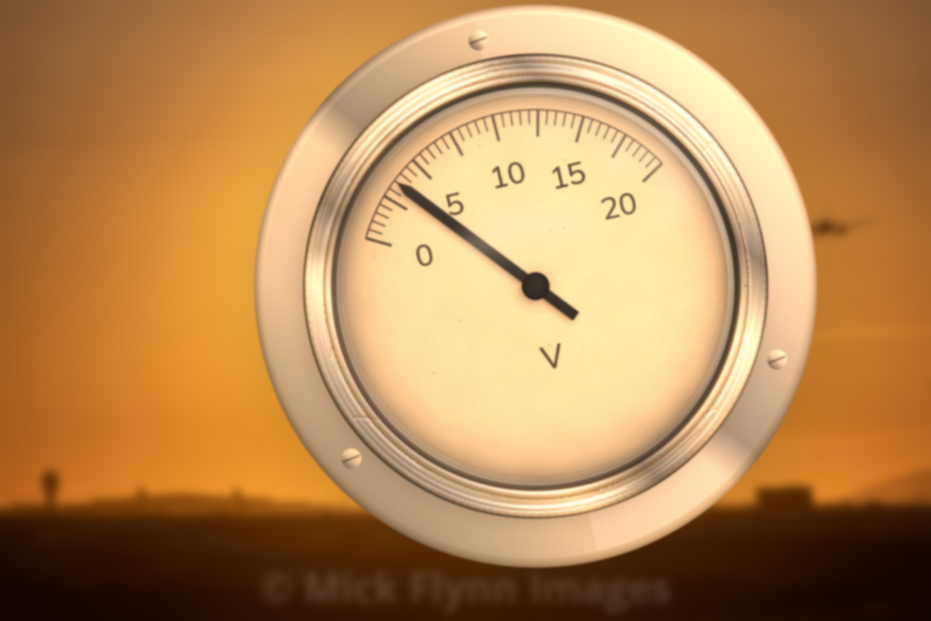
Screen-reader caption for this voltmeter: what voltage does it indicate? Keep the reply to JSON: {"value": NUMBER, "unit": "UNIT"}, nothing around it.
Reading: {"value": 3.5, "unit": "V"}
